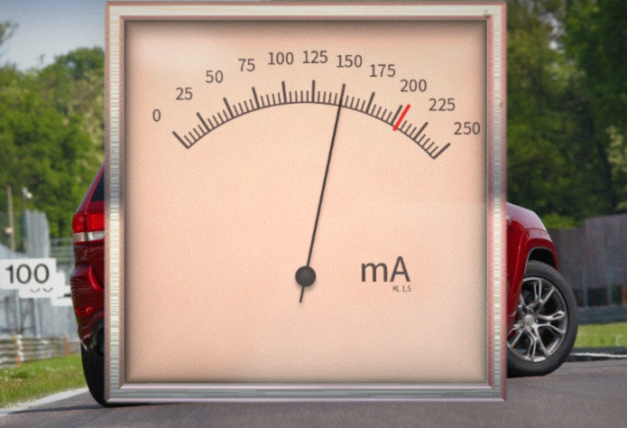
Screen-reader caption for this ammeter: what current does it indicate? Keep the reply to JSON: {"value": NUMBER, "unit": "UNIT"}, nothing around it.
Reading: {"value": 150, "unit": "mA"}
